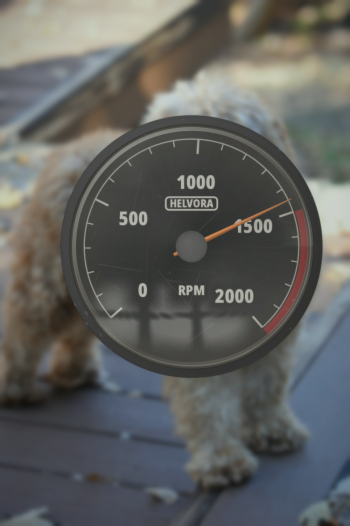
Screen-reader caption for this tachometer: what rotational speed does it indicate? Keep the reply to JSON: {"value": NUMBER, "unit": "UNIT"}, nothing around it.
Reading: {"value": 1450, "unit": "rpm"}
